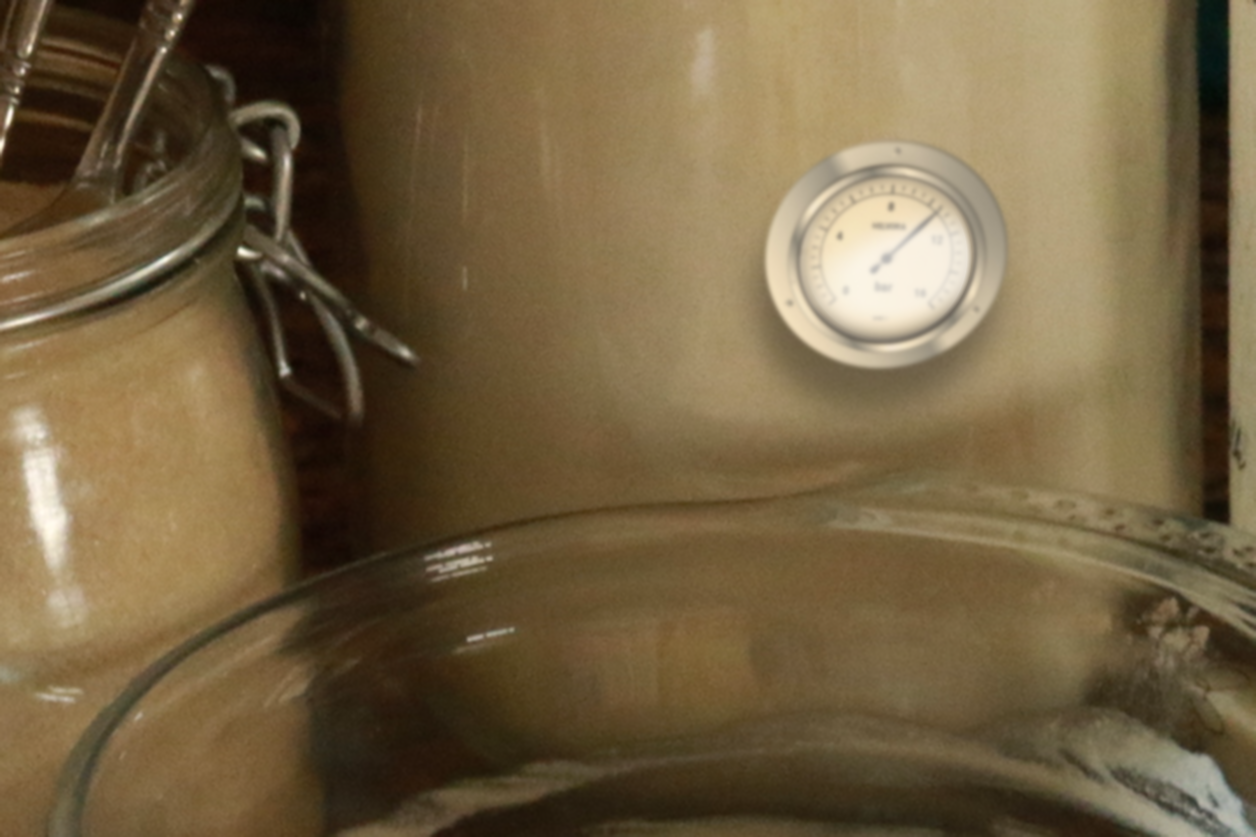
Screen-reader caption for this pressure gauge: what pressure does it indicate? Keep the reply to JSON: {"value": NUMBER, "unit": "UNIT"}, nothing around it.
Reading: {"value": 10.5, "unit": "bar"}
